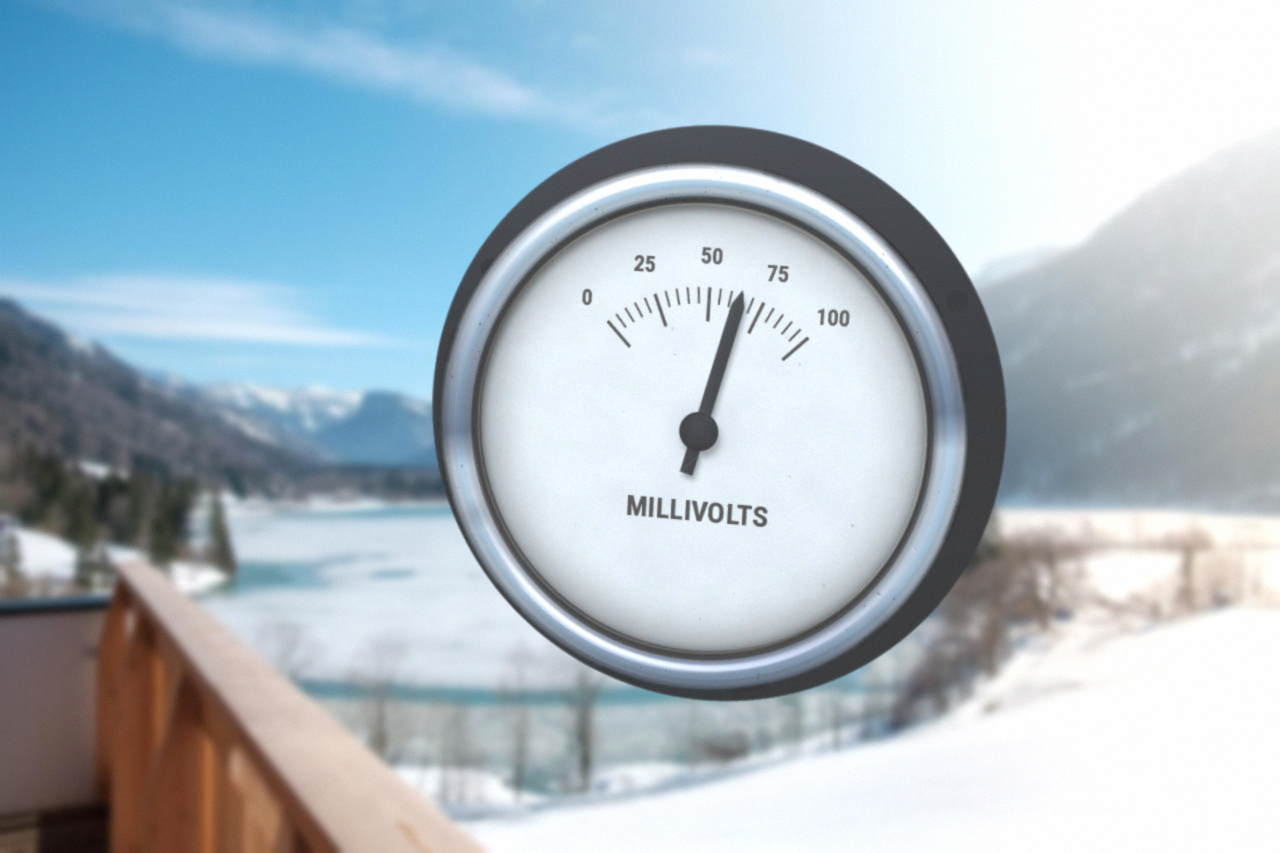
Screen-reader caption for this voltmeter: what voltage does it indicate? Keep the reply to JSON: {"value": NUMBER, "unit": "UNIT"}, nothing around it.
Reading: {"value": 65, "unit": "mV"}
